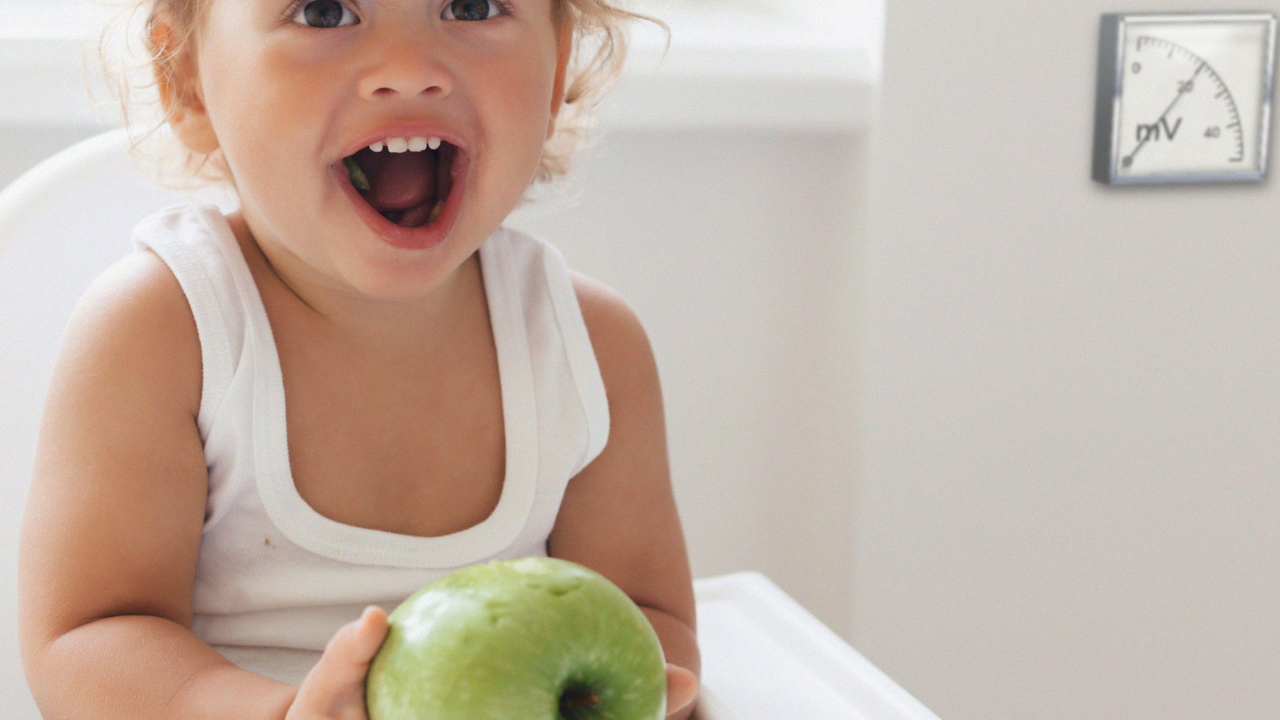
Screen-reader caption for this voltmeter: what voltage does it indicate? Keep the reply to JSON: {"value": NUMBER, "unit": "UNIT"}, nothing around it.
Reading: {"value": 20, "unit": "mV"}
